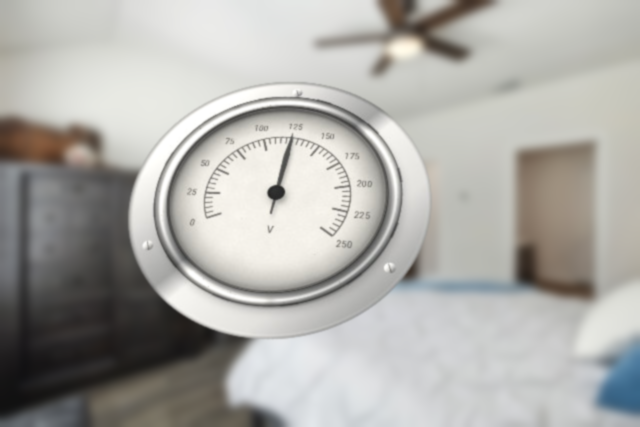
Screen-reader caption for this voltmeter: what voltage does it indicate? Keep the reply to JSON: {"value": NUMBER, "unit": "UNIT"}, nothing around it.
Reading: {"value": 125, "unit": "V"}
